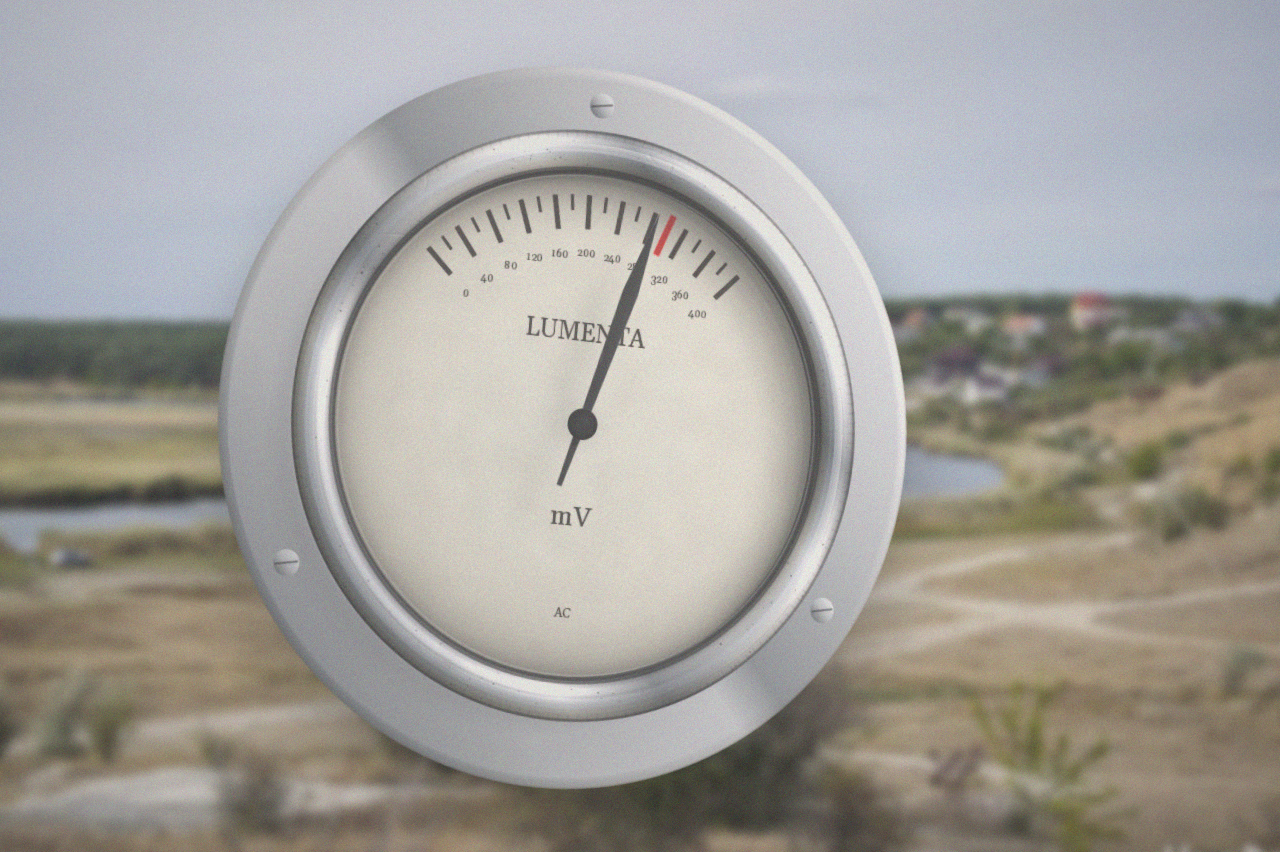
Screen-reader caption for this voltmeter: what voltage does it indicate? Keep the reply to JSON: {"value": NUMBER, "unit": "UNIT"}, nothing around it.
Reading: {"value": 280, "unit": "mV"}
